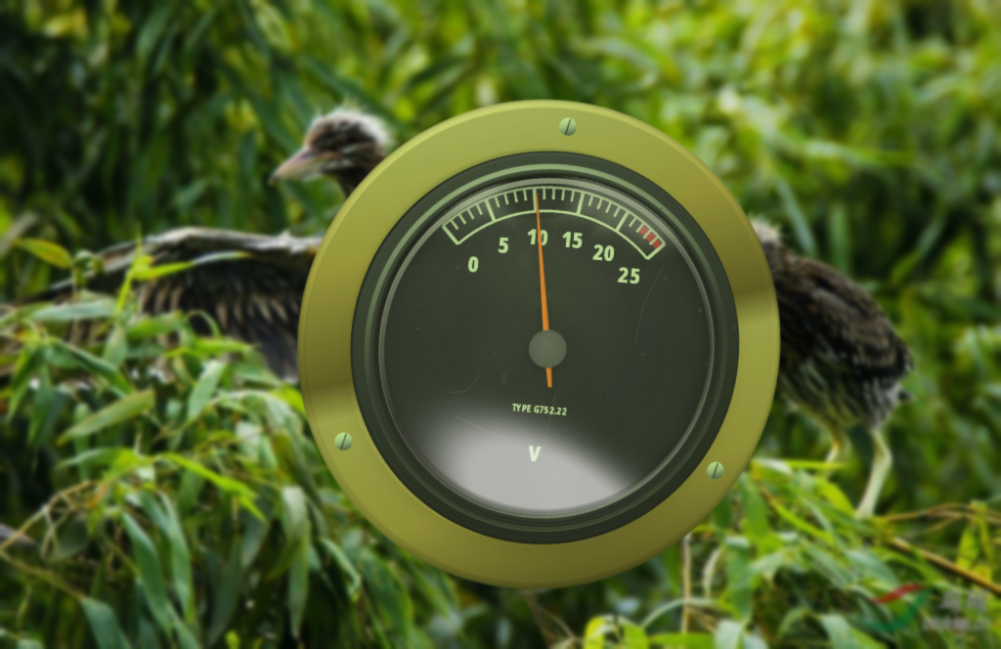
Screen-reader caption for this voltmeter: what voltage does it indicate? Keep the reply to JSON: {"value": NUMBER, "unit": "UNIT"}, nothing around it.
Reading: {"value": 10, "unit": "V"}
